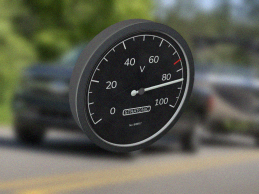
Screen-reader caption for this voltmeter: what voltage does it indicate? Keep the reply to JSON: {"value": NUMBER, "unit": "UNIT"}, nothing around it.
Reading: {"value": 85, "unit": "V"}
